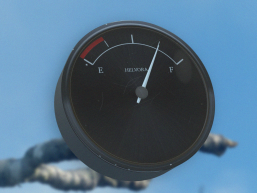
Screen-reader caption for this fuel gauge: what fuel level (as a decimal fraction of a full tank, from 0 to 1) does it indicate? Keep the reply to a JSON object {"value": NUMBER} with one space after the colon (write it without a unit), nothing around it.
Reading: {"value": 0.75}
